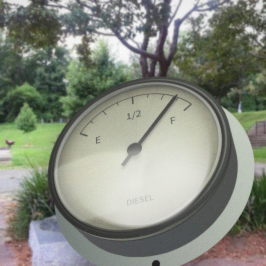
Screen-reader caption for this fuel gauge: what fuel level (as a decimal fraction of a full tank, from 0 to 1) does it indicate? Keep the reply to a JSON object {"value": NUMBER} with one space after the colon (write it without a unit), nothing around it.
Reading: {"value": 0.875}
